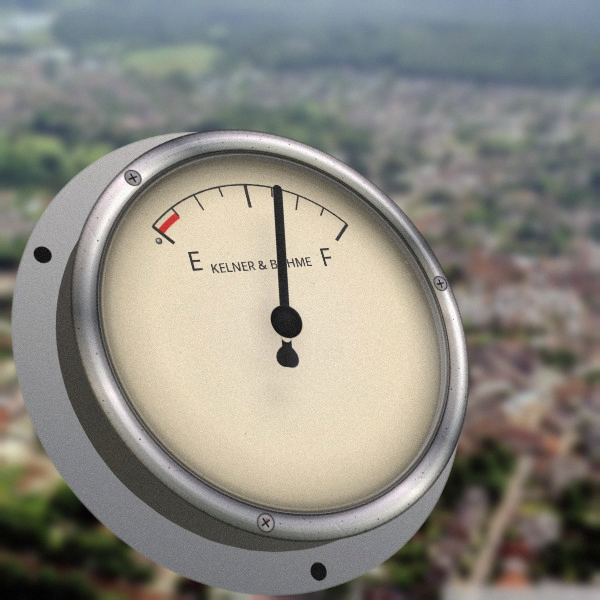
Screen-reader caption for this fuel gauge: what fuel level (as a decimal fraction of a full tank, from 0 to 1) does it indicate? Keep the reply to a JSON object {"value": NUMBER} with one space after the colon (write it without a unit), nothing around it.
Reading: {"value": 0.625}
